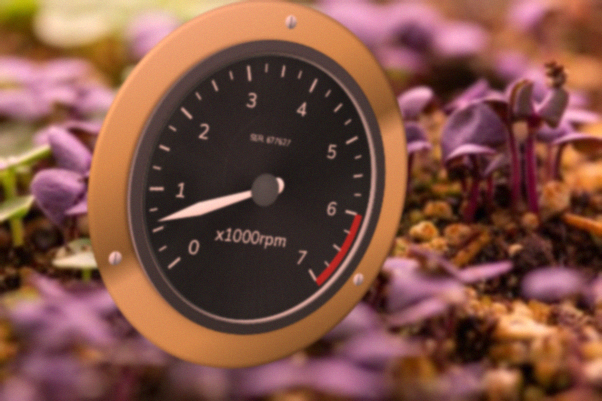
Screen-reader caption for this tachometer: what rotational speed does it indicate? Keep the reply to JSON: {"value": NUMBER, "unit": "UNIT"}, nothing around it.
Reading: {"value": 625, "unit": "rpm"}
